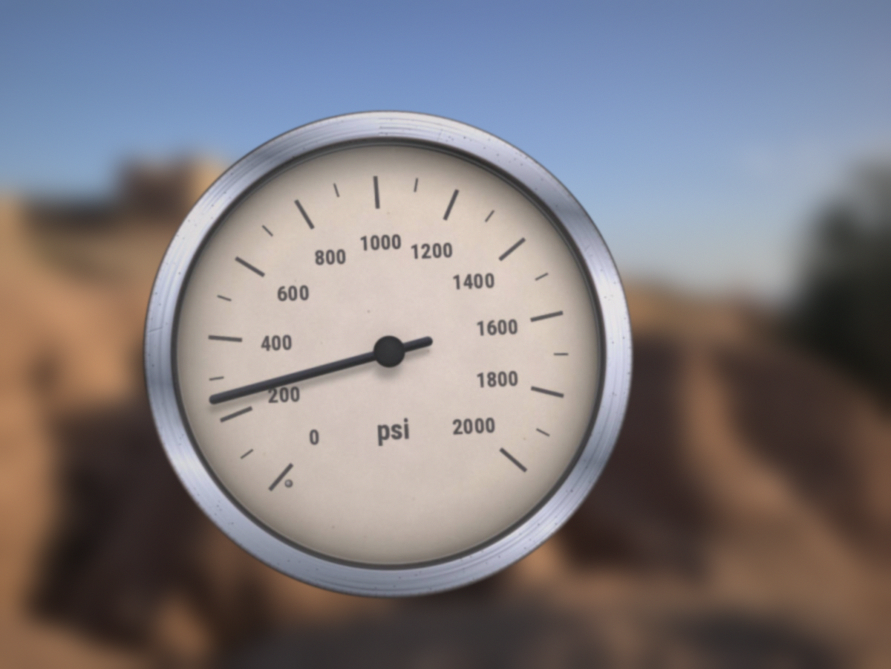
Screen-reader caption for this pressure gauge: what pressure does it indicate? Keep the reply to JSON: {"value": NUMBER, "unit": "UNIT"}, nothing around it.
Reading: {"value": 250, "unit": "psi"}
